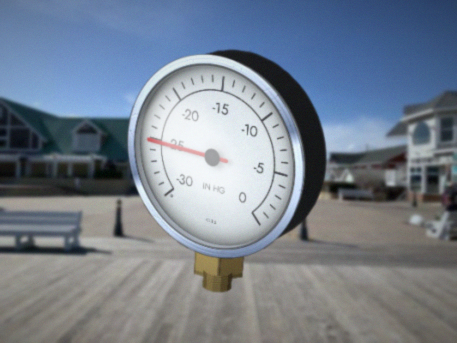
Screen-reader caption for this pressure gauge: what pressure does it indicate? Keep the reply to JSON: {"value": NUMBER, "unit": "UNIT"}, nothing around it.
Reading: {"value": -25, "unit": "inHg"}
